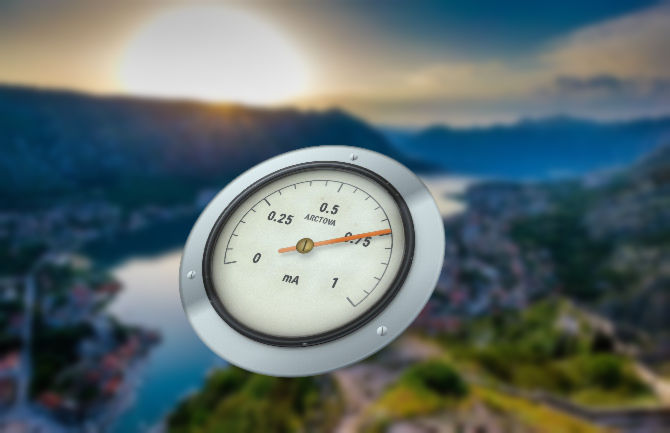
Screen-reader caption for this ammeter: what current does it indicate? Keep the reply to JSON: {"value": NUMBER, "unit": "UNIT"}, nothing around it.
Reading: {"value": 0.75, "unit": "mA"}
